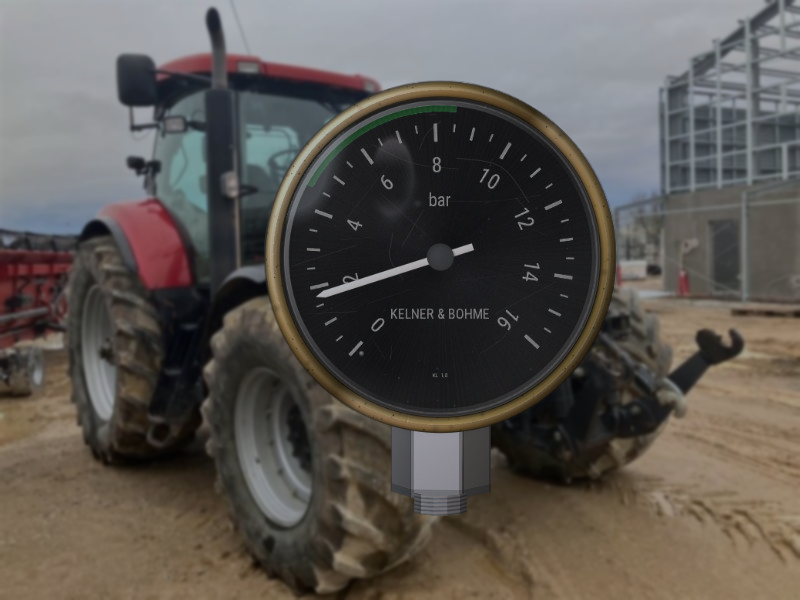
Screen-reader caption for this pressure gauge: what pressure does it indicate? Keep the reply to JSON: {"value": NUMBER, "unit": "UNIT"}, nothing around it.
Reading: {"value": 1.75, "unit": "bar"}
